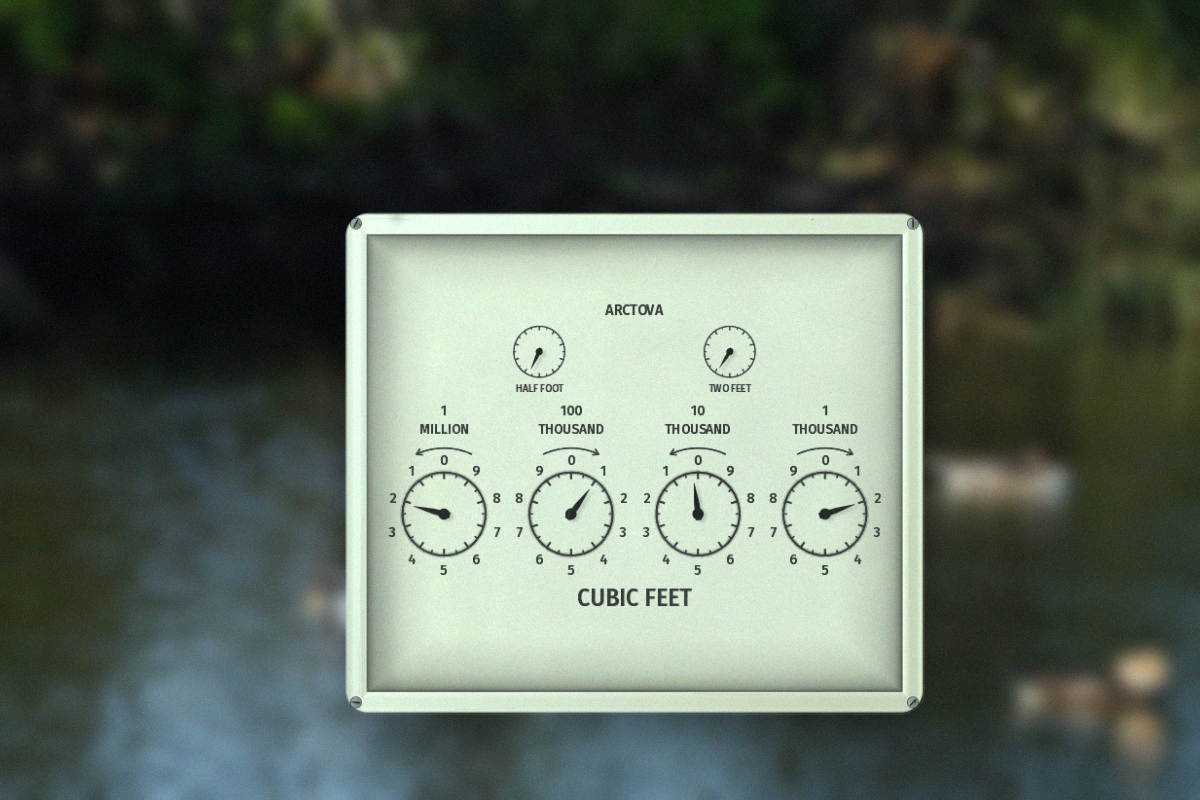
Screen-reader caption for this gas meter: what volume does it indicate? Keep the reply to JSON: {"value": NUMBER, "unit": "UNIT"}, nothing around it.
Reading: {"value": 210200, "unit": "ft³"}
